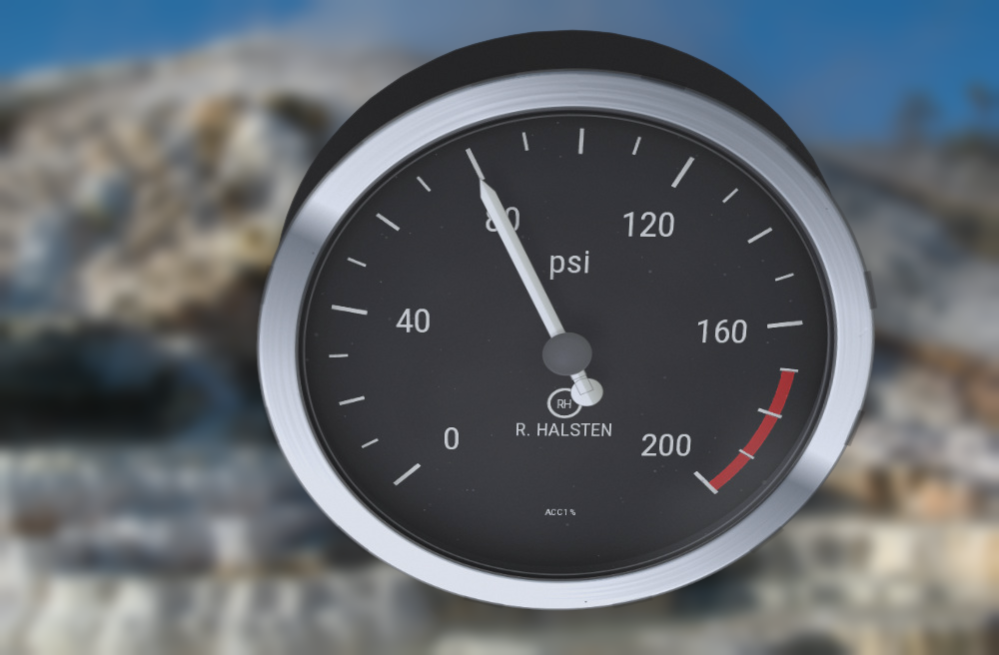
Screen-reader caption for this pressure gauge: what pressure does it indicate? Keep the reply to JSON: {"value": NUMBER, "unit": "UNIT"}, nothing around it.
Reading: {"value": 80, "unit": "psi"}
